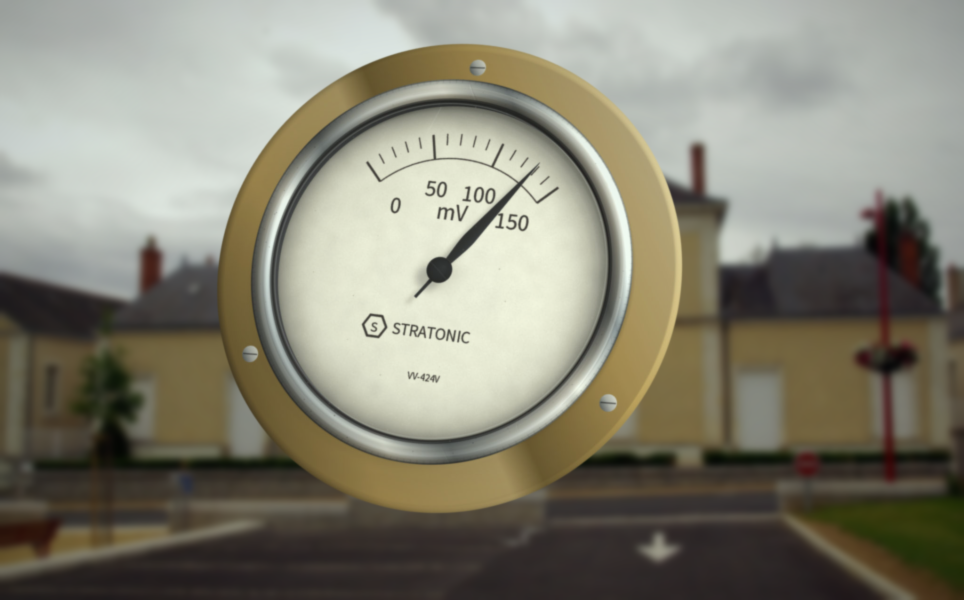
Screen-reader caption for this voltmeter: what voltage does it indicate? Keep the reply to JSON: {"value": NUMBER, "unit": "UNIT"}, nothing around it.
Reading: {"value": 130, "unit": "mV"}
